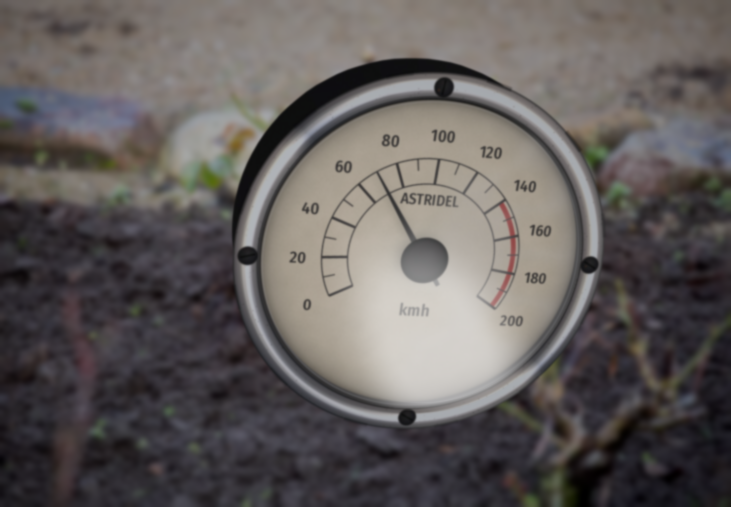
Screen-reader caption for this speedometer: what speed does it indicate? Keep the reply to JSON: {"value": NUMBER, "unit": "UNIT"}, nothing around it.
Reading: {"value": 70, "unit": "km/h"}
